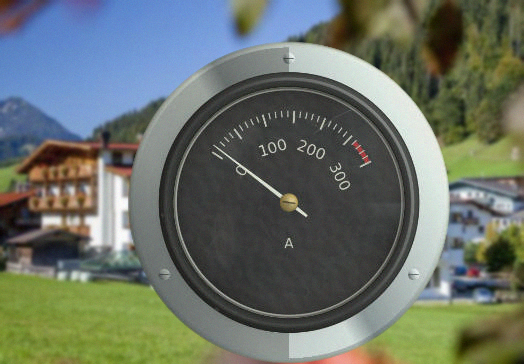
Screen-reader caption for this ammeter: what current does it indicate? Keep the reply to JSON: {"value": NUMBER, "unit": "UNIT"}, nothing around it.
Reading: {"value": 10, "unit": "A"}
